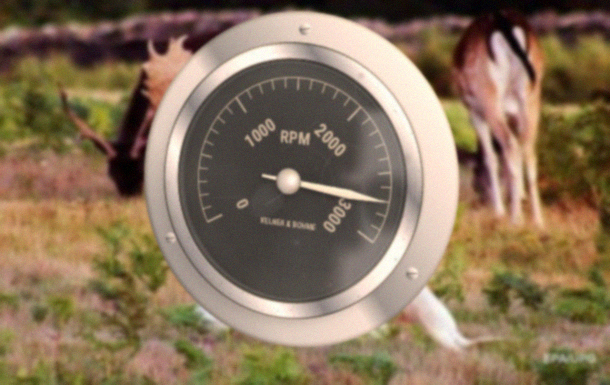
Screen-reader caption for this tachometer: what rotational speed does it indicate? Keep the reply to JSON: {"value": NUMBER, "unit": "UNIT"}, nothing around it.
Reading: {"value": 2700, "unit": "rpm"}
